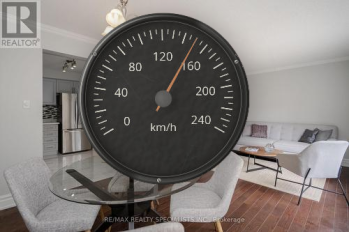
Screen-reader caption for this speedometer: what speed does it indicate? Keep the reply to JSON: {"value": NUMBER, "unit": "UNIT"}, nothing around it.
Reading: {"value": 150, "unit": "km/h"}
